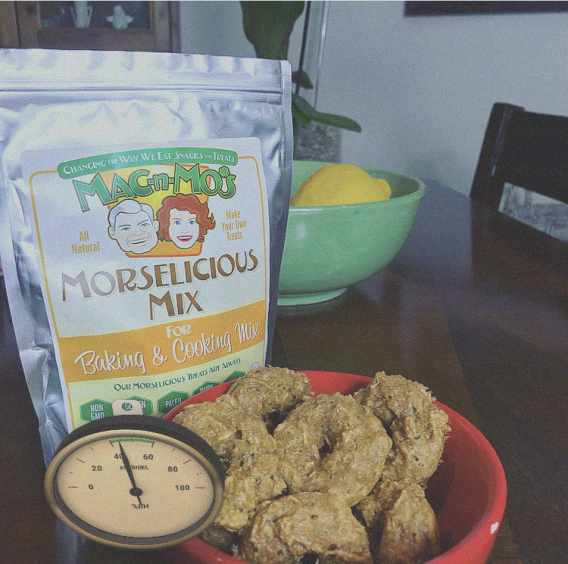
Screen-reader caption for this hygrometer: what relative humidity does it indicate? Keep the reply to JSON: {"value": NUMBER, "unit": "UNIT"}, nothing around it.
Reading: {"value": 45, "unit": "%"}
